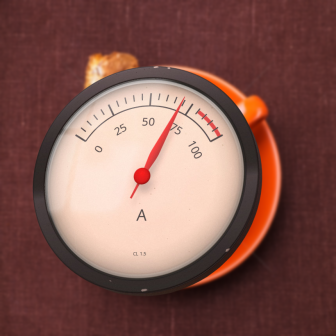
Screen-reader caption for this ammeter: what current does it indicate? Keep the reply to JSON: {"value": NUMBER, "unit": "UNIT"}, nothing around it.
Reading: {"value": 70, "unit": "A"}
